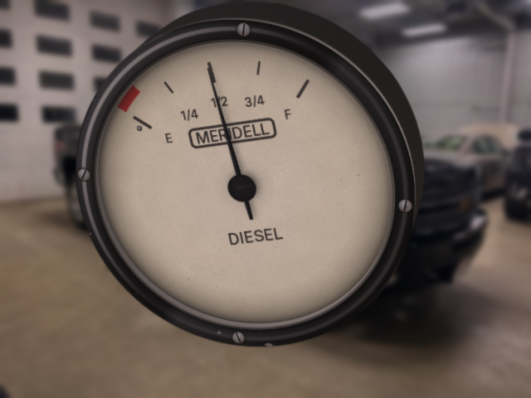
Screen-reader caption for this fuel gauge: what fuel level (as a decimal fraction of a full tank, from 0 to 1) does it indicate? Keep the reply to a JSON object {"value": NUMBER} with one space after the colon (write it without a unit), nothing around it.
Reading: {"value": 0.5}
